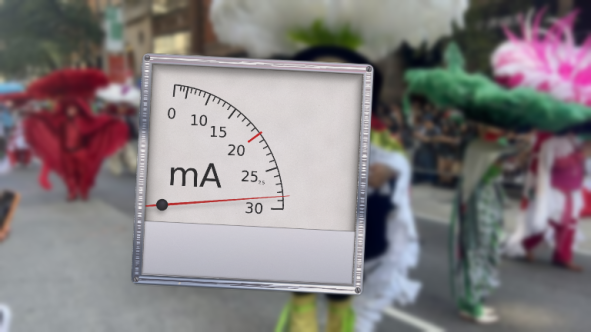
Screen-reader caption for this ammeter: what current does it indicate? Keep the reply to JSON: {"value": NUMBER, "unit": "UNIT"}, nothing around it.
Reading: {"value": 28.5, "unit": "mA"}
